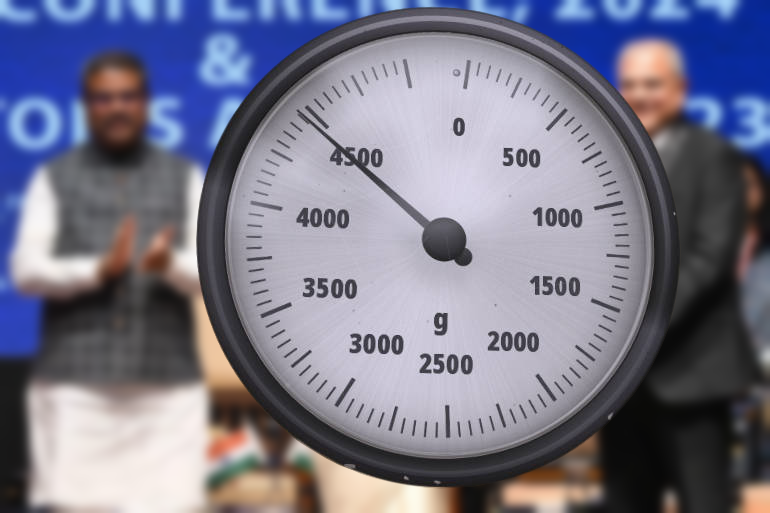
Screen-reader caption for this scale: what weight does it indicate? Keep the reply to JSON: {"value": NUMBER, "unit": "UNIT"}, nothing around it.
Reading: {"value": 4450, "unit": "g"}
